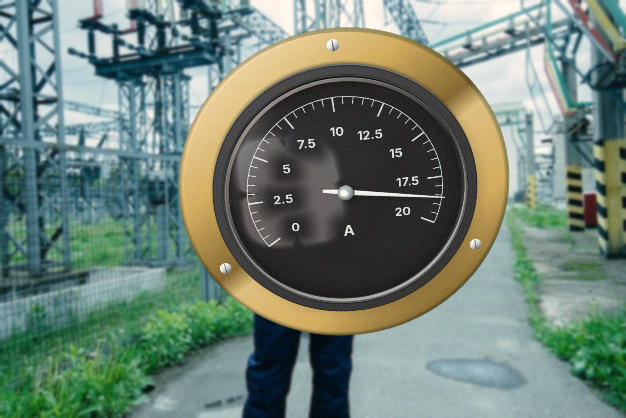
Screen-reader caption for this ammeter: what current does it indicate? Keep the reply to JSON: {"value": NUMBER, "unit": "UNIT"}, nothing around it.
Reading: {"value": 18.5, "unit": "A"}
